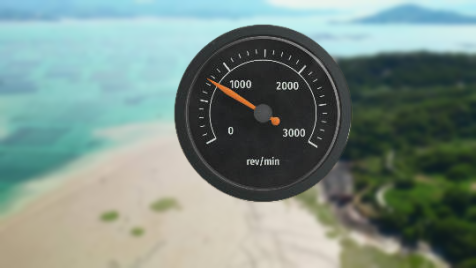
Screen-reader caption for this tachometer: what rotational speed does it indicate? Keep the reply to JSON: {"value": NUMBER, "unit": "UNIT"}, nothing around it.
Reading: {"value": 750, "unit": "rpm"}
